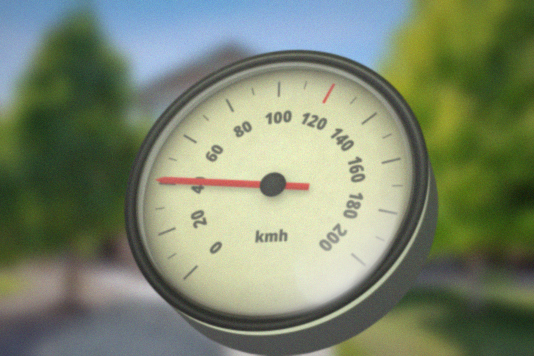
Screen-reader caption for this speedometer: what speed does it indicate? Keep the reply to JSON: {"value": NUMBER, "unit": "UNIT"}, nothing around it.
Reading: {"value": 40, "unit": "km/h"}
